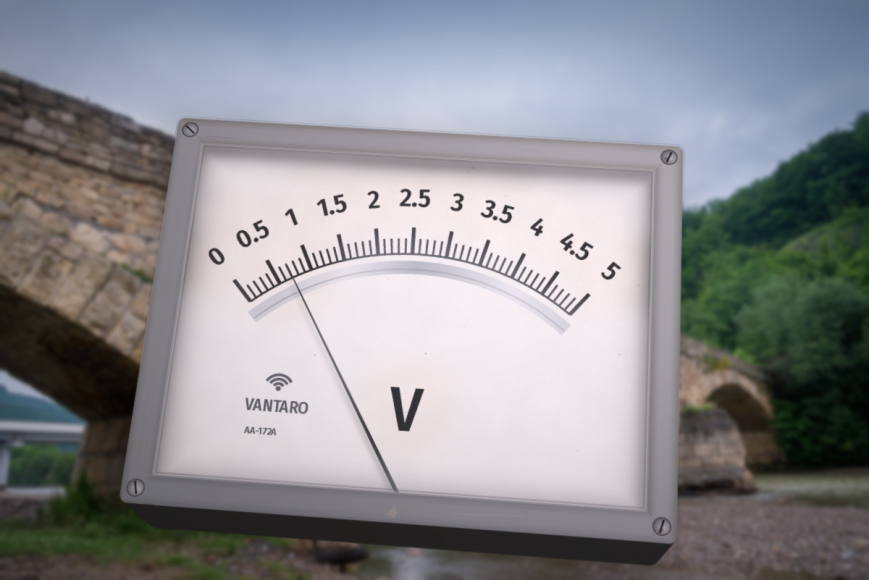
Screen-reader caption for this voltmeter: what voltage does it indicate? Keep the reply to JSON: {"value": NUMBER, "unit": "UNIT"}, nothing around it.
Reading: {"value": 0.7, "unit": "V"}
